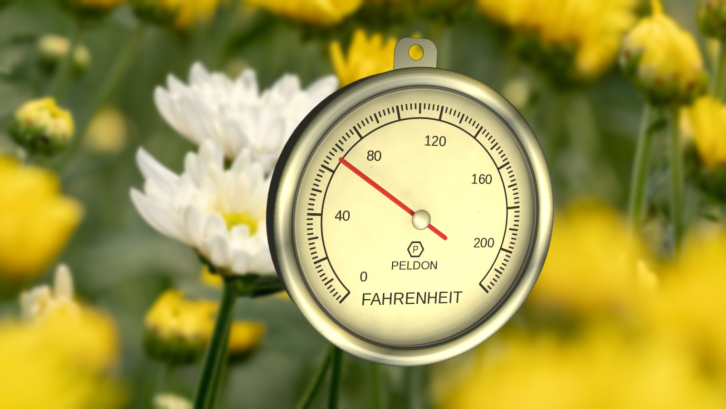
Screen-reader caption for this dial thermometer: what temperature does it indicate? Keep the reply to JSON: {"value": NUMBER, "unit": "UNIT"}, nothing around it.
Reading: {"value": 66, "unit": "°F"}
